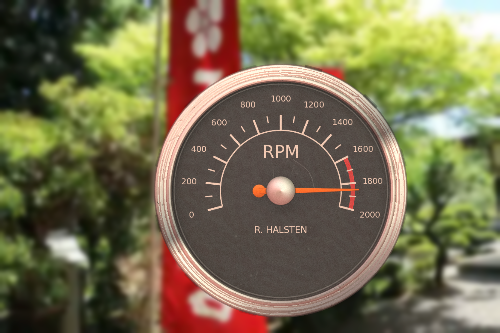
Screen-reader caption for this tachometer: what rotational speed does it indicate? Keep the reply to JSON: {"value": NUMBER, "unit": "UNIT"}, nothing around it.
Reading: {"value": 1850, "unit": "rpm"}
